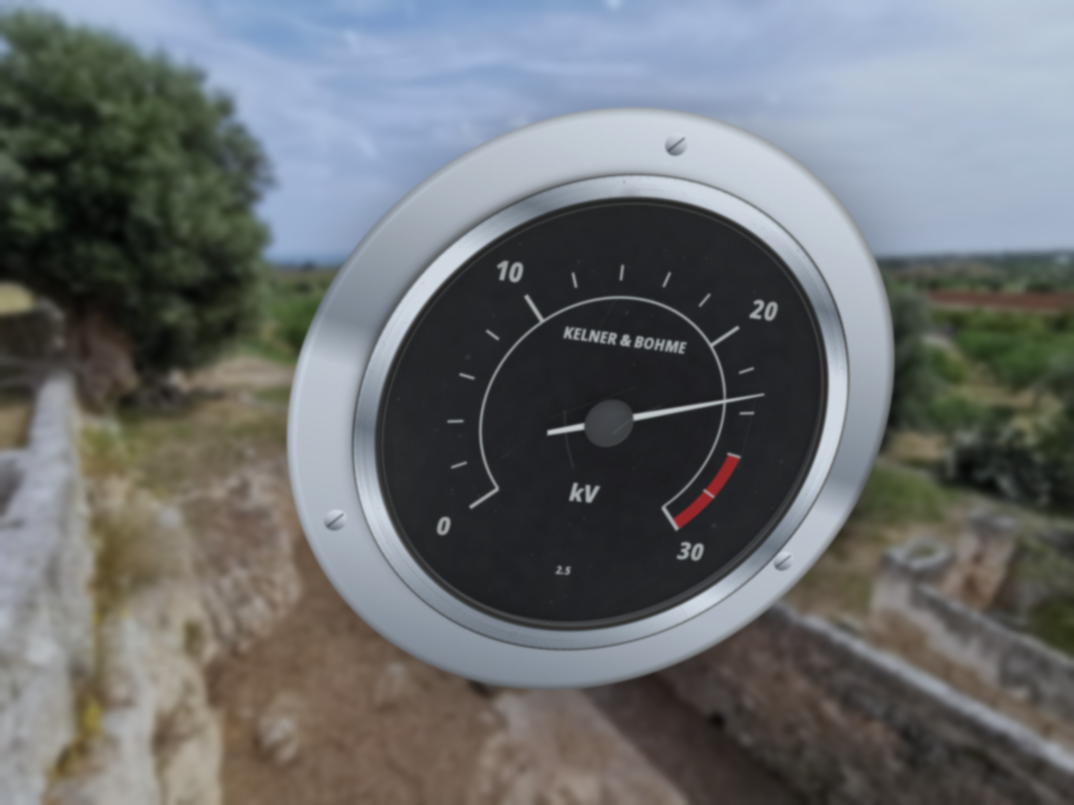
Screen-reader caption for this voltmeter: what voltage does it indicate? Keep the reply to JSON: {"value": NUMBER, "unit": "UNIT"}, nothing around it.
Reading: {"value": 23, "unit": "kV"}
